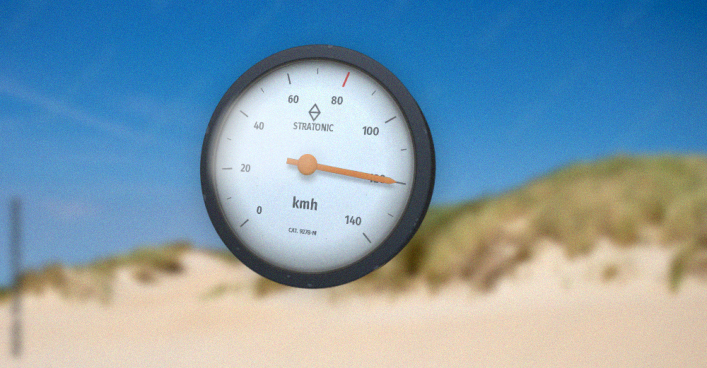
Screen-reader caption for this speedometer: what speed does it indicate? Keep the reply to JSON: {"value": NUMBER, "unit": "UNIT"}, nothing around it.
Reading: {"value": 120, "unit": "km/h"}
